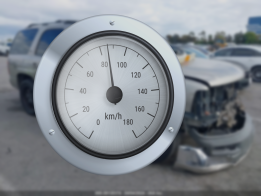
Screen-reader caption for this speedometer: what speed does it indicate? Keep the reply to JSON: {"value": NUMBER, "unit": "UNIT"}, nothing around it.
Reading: {"value": 85, "unit": "km/h"}
